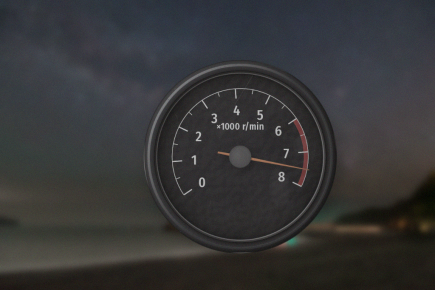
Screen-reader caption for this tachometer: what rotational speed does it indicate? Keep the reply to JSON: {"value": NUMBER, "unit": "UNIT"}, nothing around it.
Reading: {"value": 7500, "unit": "rpm"}
